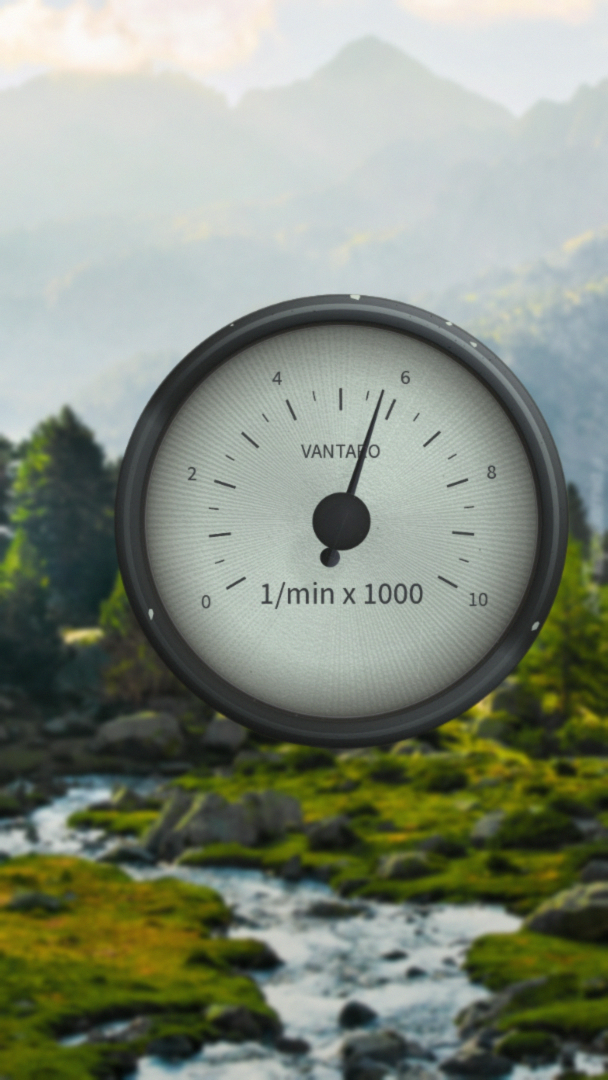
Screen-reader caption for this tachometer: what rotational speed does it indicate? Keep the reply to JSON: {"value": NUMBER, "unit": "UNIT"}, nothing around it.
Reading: {"value": 5750, "unit": "rpm"}
